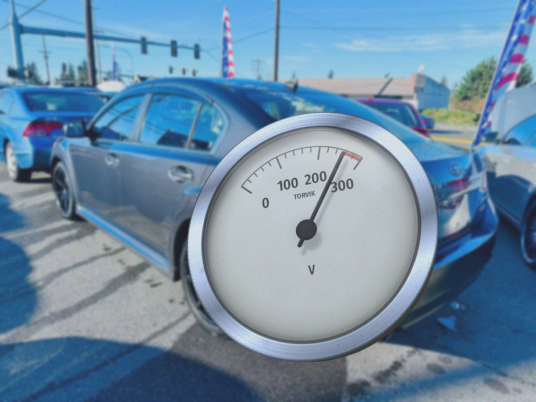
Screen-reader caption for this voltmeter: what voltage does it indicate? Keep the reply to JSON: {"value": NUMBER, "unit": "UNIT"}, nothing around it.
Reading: {"value": 260, "unit": "V"}
